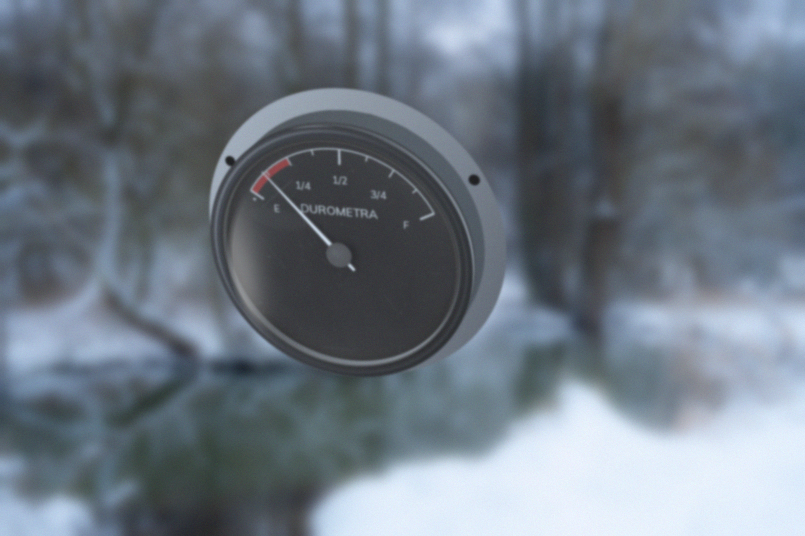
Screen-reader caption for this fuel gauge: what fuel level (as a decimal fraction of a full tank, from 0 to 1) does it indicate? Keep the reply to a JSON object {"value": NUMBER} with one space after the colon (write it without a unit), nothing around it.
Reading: {"value": 0.125}
